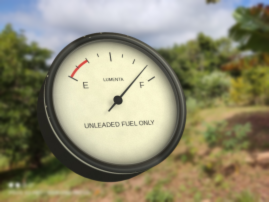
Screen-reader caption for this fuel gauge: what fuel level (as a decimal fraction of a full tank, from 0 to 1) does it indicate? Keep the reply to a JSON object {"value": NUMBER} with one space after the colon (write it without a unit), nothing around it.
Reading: {"value": 0.875}
